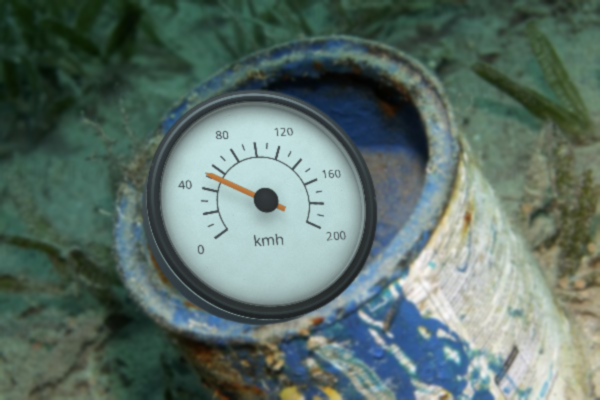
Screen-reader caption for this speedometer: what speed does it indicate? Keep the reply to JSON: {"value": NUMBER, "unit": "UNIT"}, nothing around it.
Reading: {"value": 50, "unit": "km/h"}
